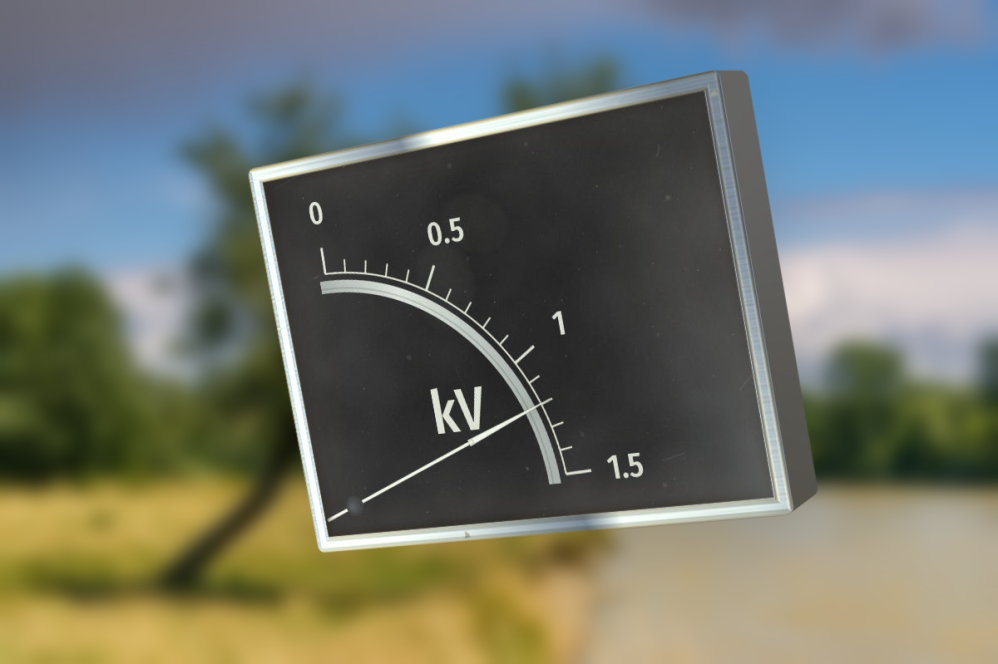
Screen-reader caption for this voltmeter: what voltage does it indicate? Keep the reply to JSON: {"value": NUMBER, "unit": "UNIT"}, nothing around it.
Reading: {"value": 1.2, "unit": "kV"}
